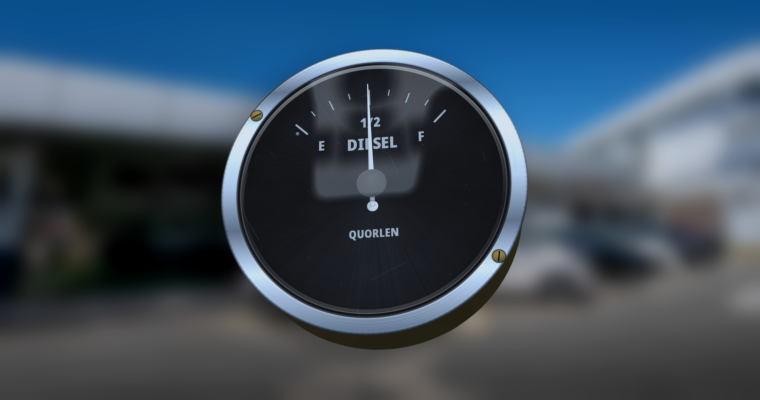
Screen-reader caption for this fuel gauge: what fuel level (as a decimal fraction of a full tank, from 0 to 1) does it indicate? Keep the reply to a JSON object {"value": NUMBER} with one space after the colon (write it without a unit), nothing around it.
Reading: {"value": 0.5}
